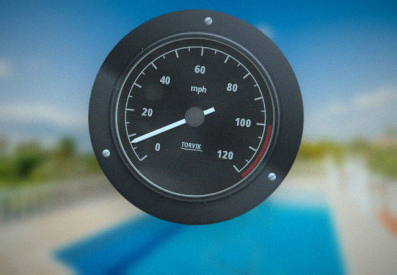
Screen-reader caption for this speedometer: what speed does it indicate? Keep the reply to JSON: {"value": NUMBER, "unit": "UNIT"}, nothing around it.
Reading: {"value": 7.5, "unit": "mph"}
